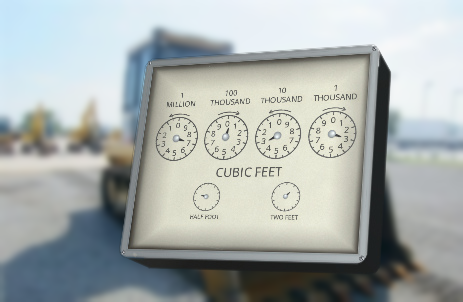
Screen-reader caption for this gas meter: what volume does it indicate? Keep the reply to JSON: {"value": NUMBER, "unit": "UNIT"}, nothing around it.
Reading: {"value": 703300, "unit": "ft³"}
